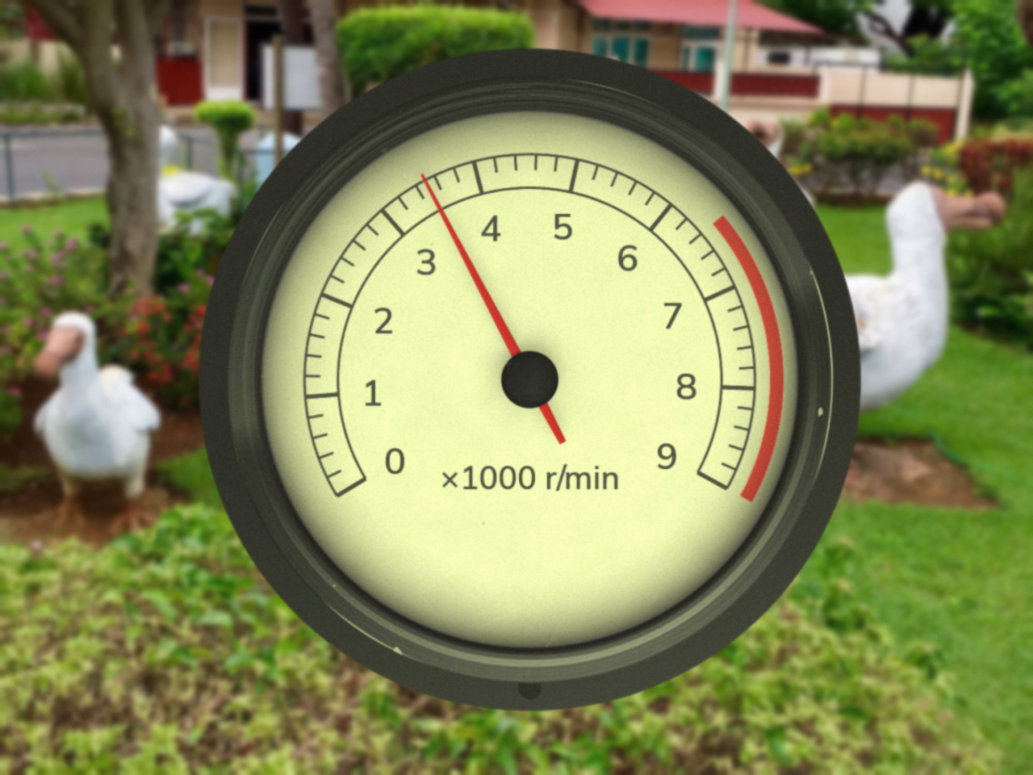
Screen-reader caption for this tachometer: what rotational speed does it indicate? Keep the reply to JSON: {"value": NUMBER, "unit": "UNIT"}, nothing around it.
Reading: {"value": 3500, "unit": "rpm"}
